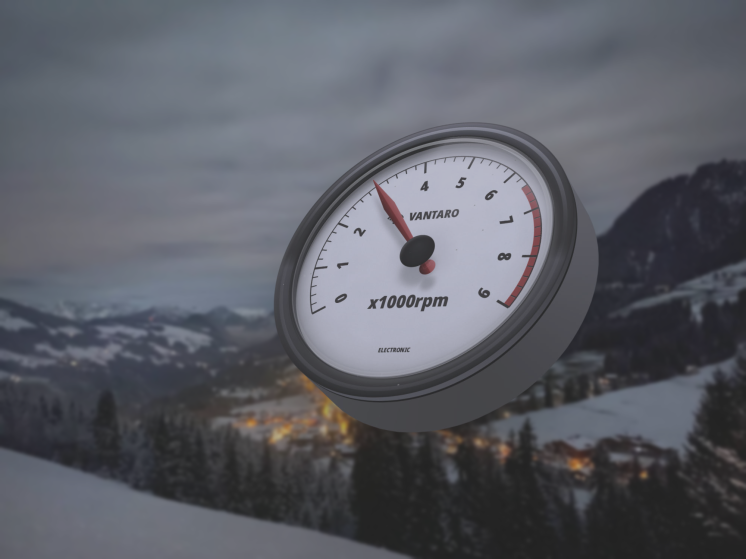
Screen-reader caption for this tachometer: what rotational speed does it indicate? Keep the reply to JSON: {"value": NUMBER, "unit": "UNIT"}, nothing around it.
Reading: {"value": 3000, "unit": "rpm"}
